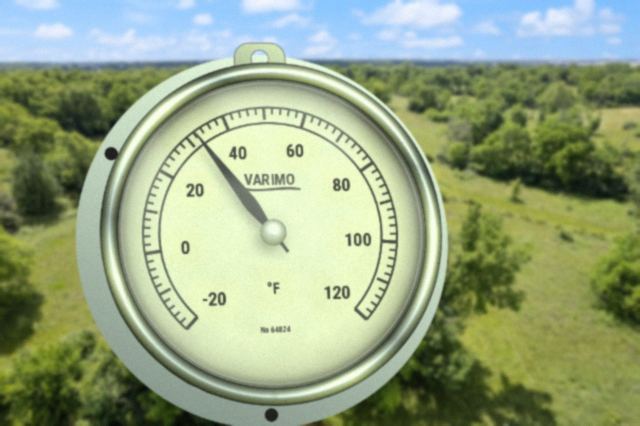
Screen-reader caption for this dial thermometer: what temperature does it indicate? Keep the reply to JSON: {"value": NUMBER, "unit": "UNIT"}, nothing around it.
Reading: {"value": 32, "unit": "°F"}
